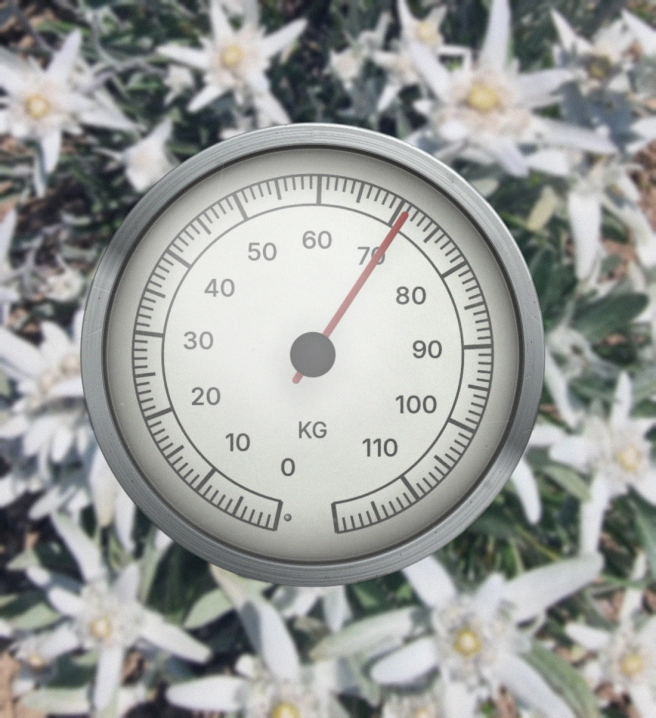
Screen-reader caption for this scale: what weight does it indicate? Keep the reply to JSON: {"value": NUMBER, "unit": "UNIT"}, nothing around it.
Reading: {"value": 71, "unit": "kg"}
